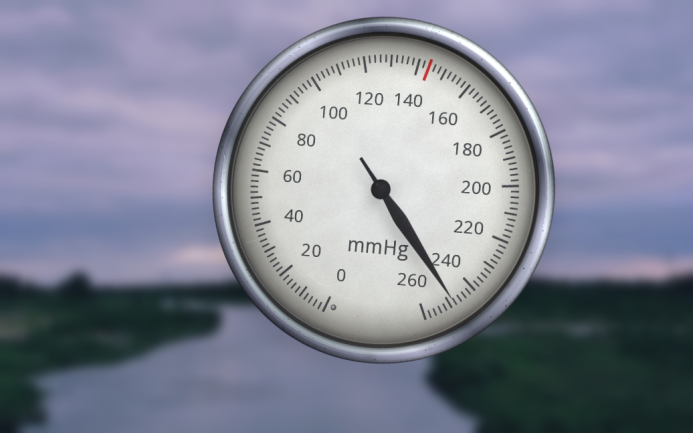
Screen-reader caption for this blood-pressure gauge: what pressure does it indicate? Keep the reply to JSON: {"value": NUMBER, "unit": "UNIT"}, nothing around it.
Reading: {"value": 248, "unit": "mmHg"}
